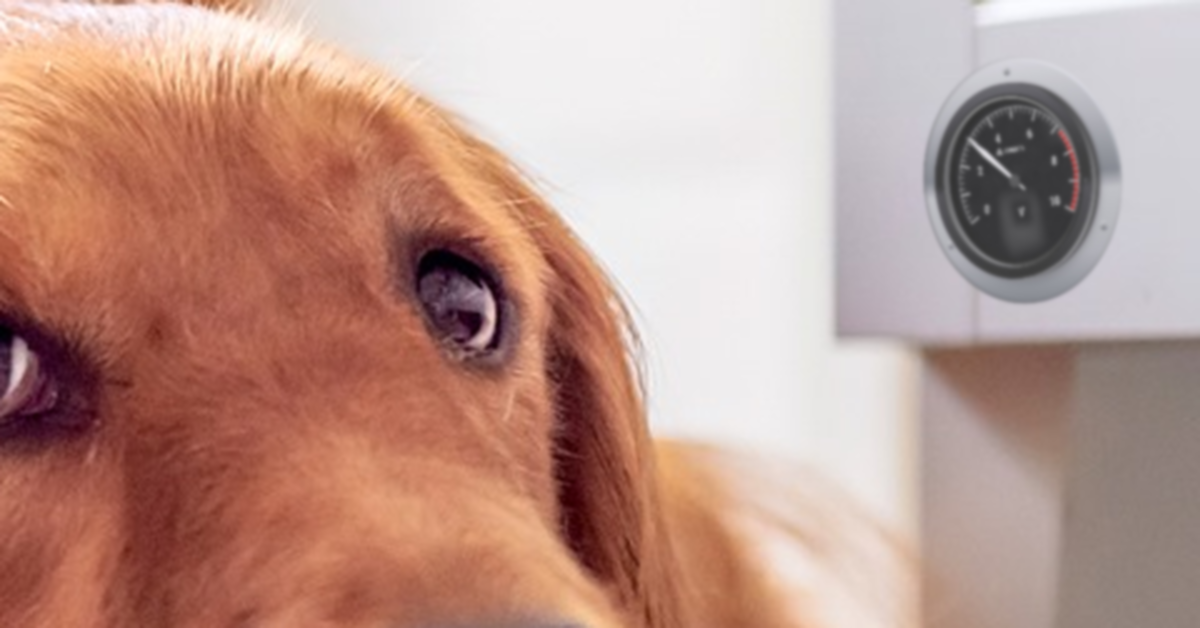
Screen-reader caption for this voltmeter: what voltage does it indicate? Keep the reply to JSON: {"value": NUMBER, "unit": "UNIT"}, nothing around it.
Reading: {"value": 3, "unit": "V"}
